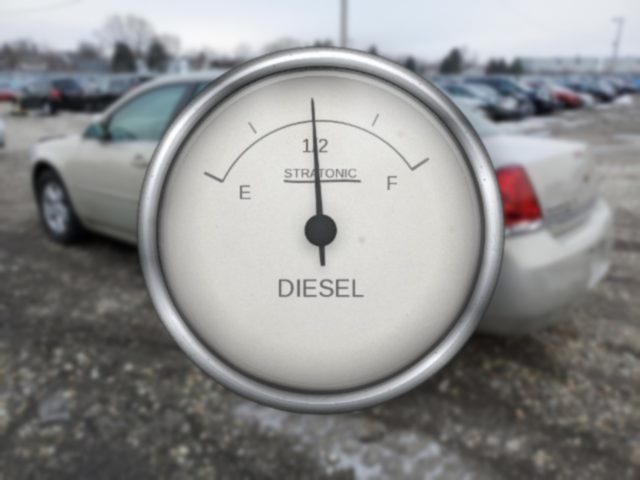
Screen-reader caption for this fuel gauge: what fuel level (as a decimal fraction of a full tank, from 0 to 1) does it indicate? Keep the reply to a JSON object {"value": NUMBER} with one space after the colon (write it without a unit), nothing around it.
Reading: {"value": 0.5}
